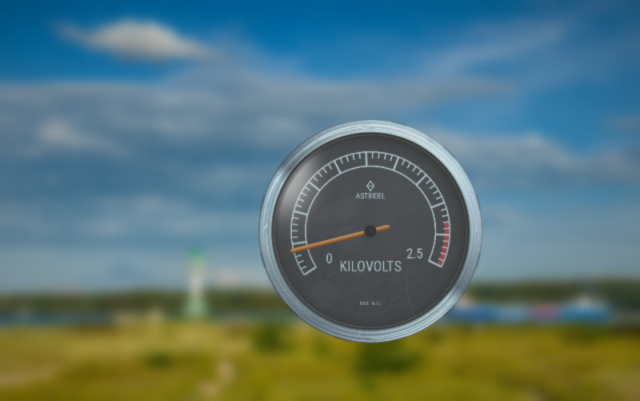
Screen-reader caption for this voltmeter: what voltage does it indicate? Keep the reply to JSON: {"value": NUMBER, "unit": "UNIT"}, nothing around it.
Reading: {"value": 0.2, "unit": "kV"}
